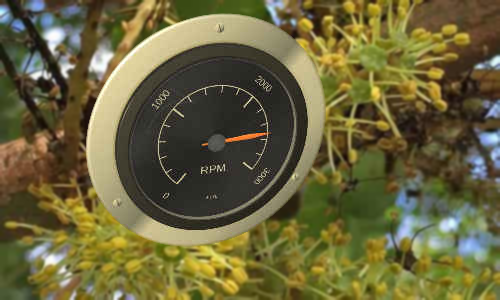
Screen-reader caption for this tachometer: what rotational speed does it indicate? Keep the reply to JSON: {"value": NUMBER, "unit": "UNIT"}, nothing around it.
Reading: {"value": 2500, "unit": "rpm"}
